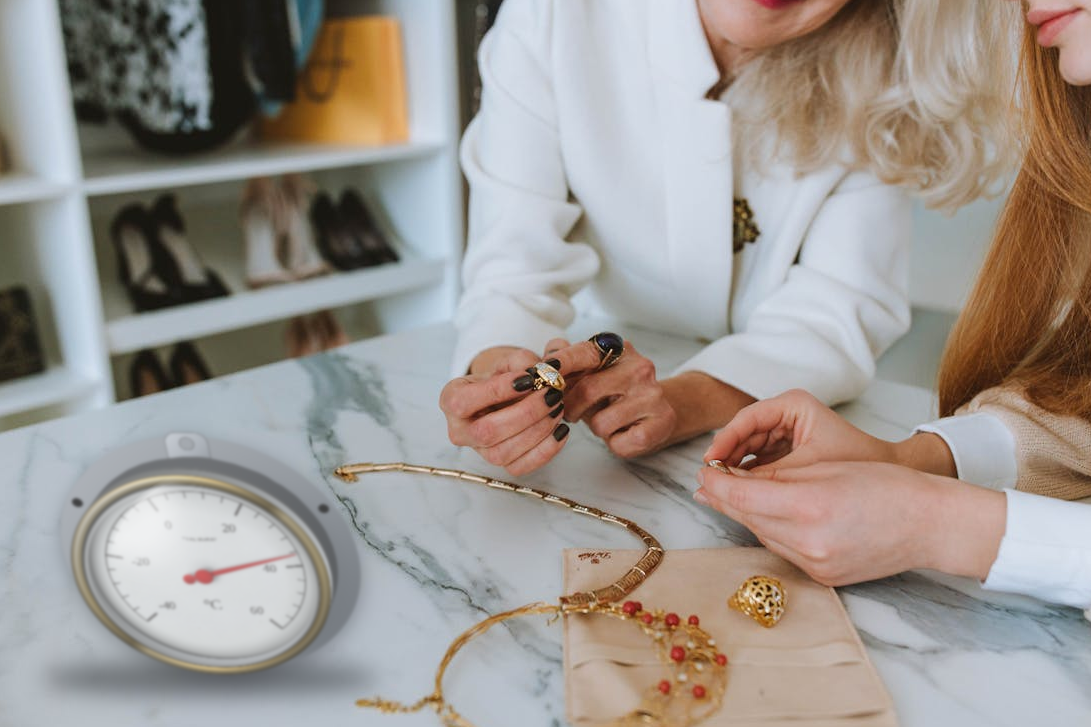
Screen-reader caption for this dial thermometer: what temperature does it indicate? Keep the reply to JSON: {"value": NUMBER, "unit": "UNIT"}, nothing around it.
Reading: {"value": 36, "unit": "°C"}
